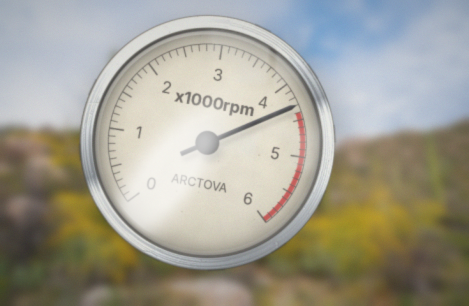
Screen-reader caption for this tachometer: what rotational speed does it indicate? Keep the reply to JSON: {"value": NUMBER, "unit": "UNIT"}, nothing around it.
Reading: {"value": 4300, "unit": "rpm"}
